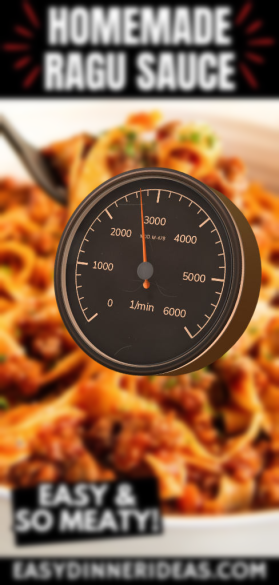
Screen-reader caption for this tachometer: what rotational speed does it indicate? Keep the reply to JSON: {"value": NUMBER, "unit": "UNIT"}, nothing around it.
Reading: {"value": 2700, "unit": "rpm"}
